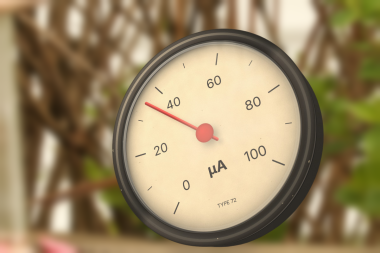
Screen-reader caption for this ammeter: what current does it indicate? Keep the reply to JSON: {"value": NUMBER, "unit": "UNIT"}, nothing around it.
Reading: {"value": 35, "unit": "µA"}
